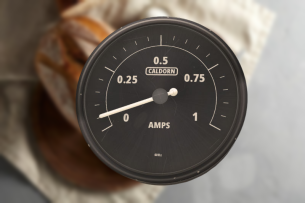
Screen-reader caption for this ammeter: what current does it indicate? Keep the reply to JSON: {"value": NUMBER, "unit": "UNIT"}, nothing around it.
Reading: {"value": 0.05, "unit": "A"}
